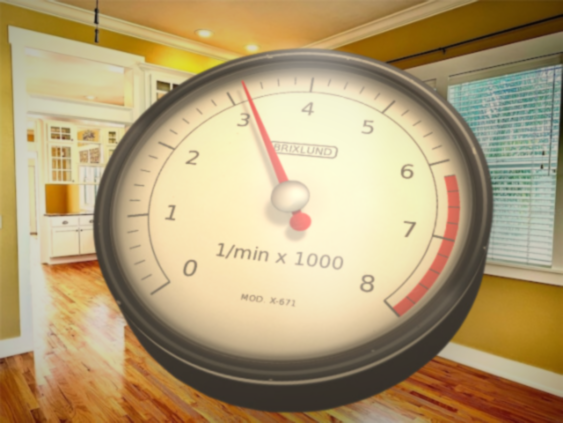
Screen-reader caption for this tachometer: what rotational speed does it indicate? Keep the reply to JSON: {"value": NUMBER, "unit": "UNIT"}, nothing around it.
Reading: {"value": 3200, "unit": "rpm"}
